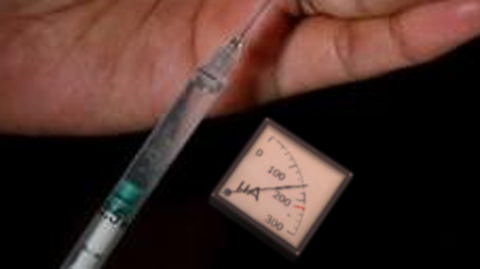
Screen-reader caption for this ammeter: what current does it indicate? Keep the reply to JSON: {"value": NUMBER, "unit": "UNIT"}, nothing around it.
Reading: {"value": 160, "unit": "µA"}
